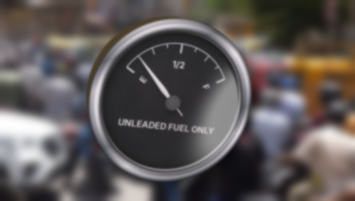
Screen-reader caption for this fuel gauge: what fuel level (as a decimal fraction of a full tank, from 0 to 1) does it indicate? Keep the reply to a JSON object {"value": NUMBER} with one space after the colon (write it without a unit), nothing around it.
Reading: {"value": 0.125}
